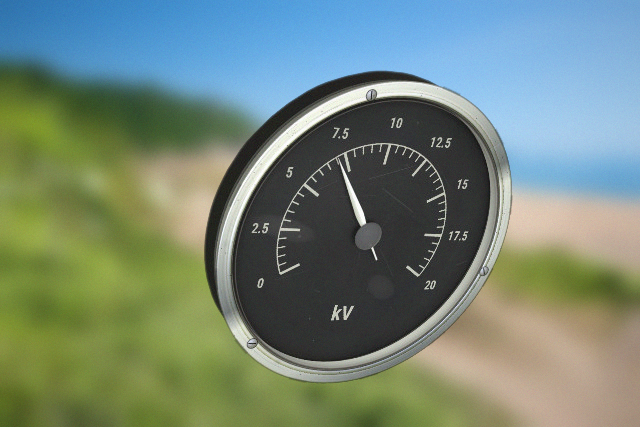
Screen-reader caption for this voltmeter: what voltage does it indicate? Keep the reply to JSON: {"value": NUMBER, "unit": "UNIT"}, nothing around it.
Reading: {"value": 7, "unit": "kV"}
